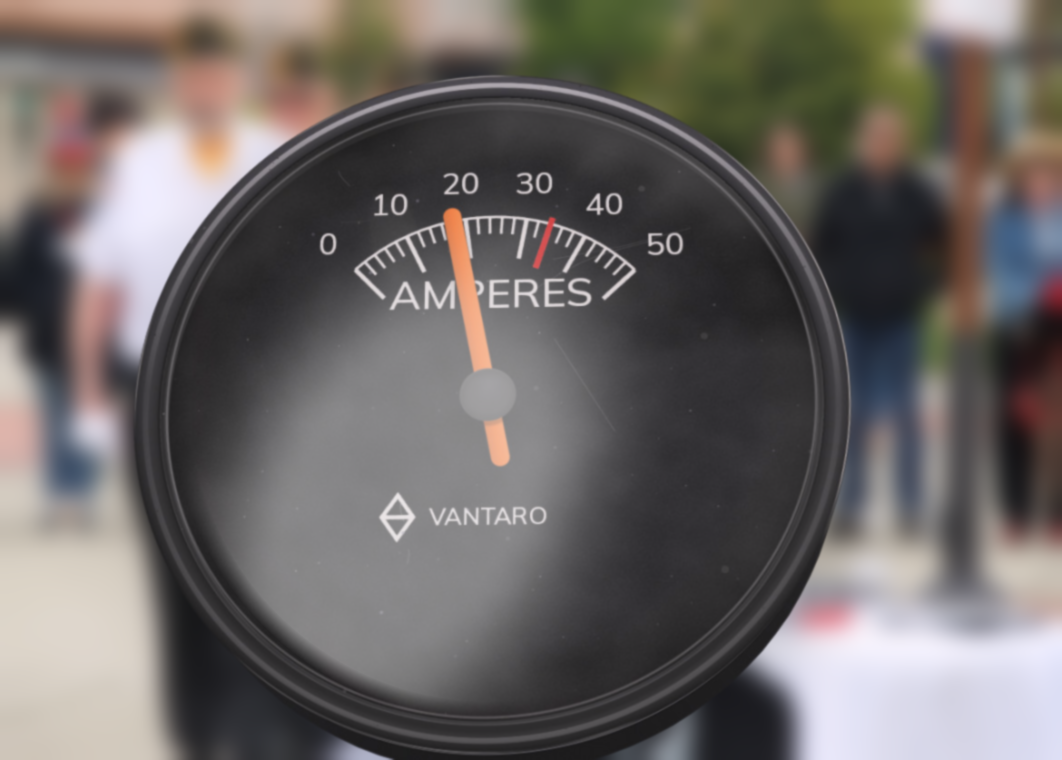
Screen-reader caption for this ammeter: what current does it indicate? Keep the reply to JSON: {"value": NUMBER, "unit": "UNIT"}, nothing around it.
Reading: {"value": 18, "unit": "A"}
